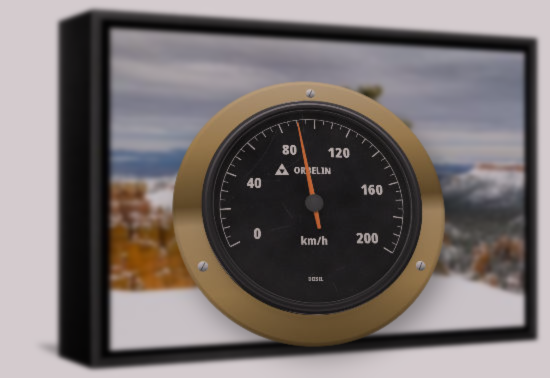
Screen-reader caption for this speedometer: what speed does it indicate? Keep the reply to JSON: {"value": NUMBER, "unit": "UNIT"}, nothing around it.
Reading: {"value": 90, "unit": "km/h"}
